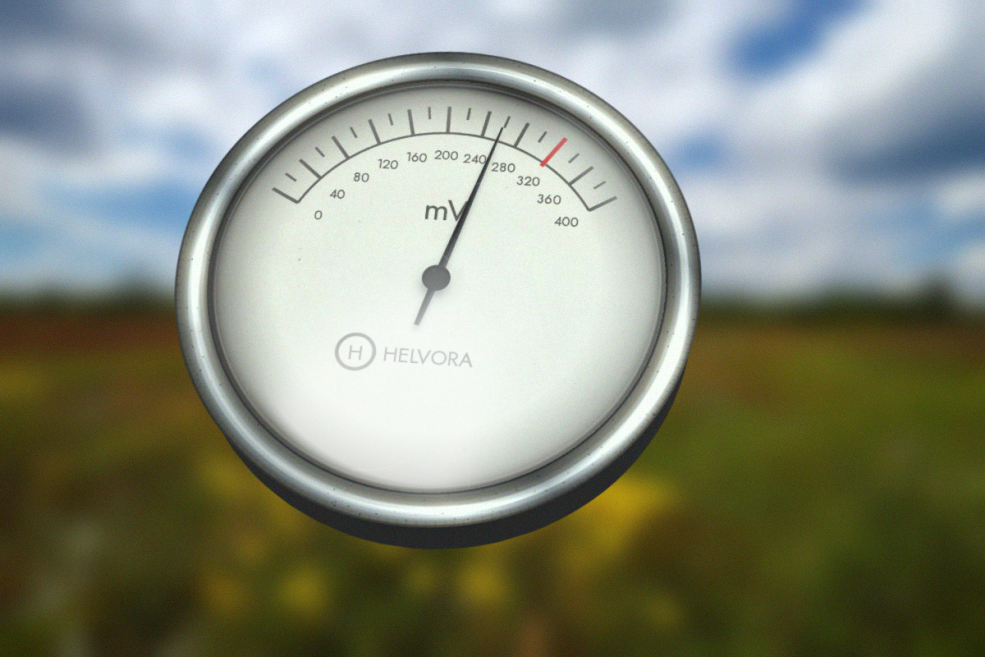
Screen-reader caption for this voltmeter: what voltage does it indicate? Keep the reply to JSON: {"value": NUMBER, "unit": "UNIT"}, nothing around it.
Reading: {"value": 260, "unit": "mV"}
